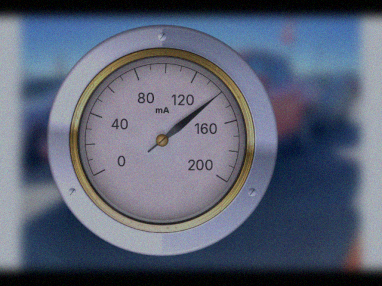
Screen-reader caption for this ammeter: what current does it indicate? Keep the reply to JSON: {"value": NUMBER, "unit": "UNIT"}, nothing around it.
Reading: {"value": 140, "unit": "mA"}
